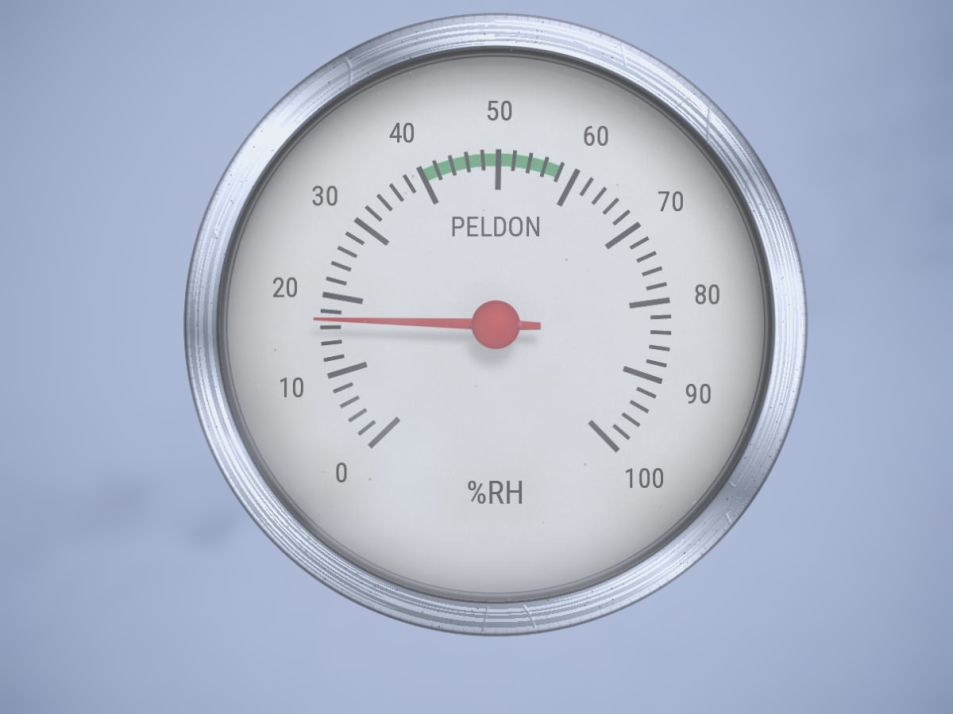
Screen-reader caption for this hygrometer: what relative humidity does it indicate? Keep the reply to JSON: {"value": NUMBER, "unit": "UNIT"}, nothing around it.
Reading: {"value": 17, "unit": "%"}
